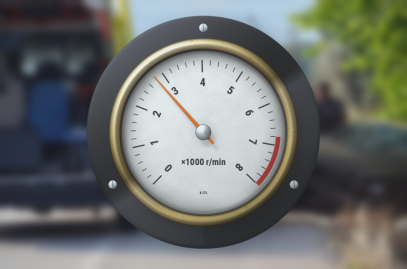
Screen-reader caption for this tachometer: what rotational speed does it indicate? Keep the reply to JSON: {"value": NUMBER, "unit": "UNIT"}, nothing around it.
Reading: {"value": 2800, "unit": "rpm"}
